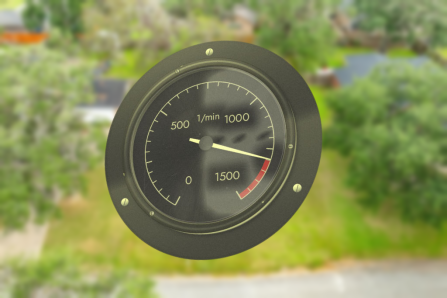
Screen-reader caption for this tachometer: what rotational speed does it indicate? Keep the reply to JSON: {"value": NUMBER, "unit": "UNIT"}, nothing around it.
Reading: {"value": 1300, "unit": "rpm"}
